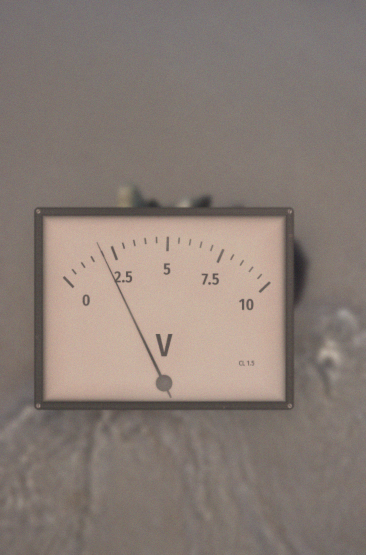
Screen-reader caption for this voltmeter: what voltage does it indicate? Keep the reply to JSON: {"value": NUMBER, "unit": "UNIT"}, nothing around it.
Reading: {"value": 2, "unit": "V"}
